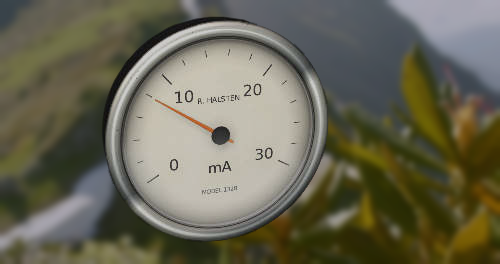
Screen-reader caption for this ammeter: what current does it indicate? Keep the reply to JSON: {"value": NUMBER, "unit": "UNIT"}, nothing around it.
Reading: {"value": 8, "unit": "mA"}
